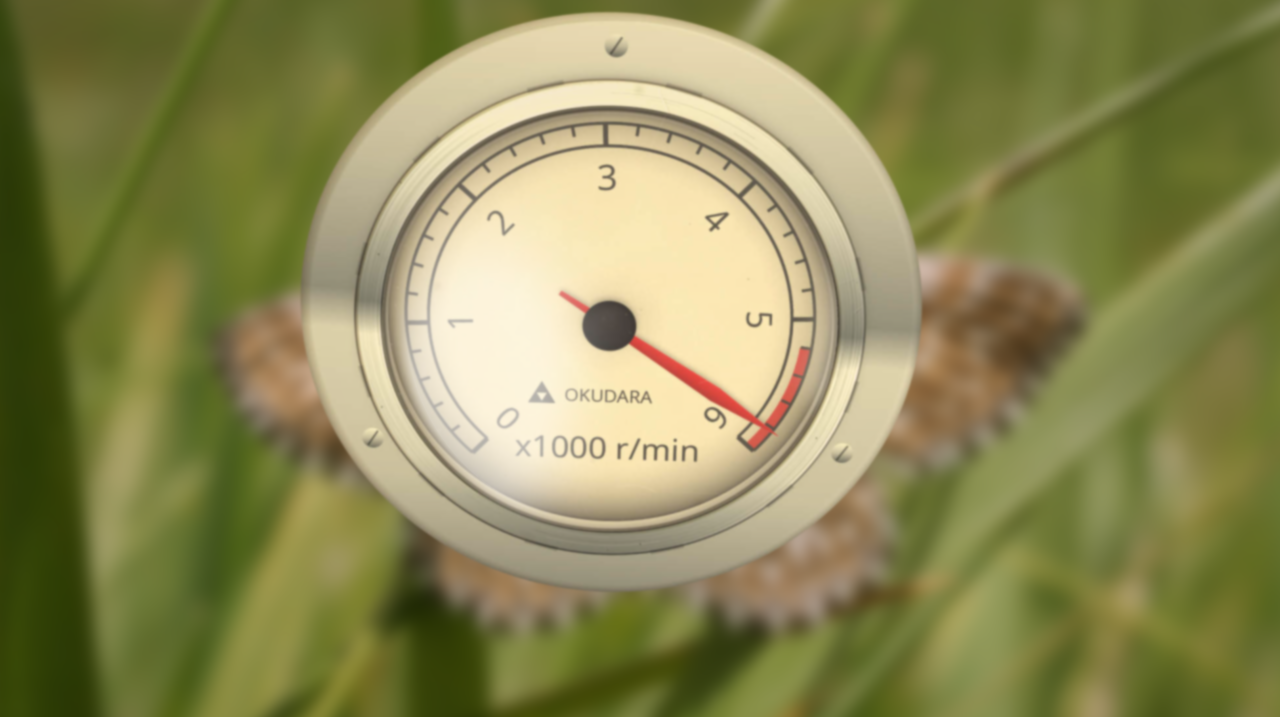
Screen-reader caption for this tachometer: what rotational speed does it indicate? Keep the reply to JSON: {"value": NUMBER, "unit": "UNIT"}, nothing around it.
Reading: {"value": 5800, "unit": "rpm"}
